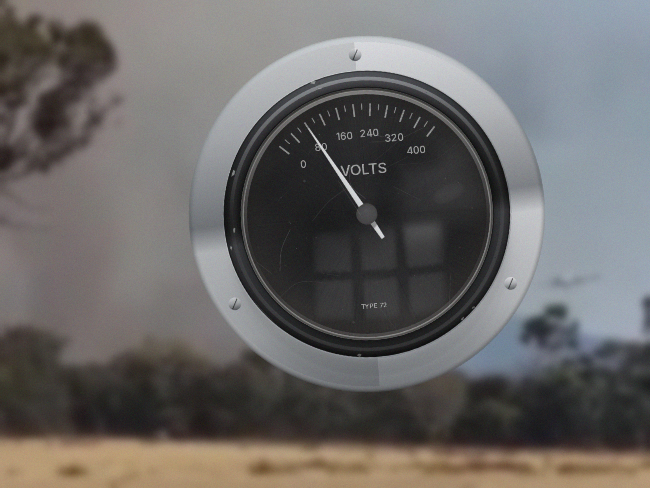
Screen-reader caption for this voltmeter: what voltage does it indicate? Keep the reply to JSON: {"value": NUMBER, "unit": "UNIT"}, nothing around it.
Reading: {"value": 80, "unit": "V"}
